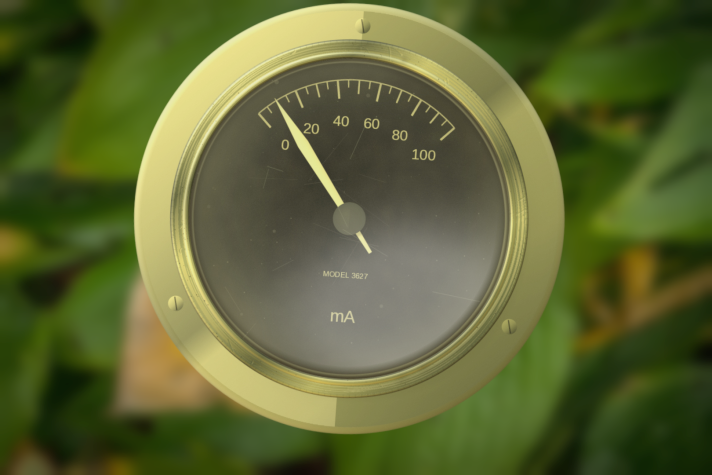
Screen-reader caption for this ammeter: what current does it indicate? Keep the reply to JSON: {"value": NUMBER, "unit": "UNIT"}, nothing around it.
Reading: {"value": 10, "unit": "mA"}
